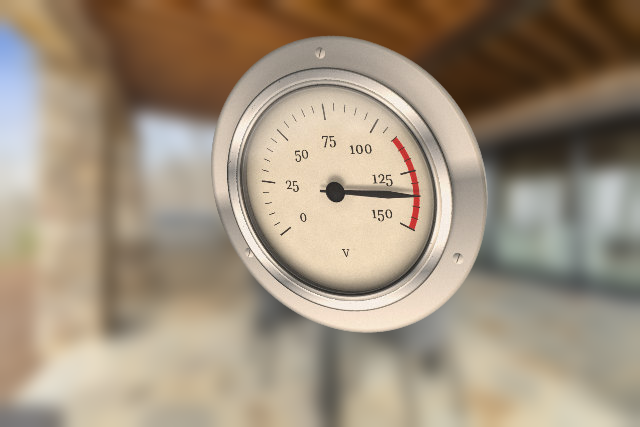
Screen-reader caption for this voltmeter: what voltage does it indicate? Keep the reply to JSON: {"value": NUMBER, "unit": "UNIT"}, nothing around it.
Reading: {"value": 135, "unit": "V"}
